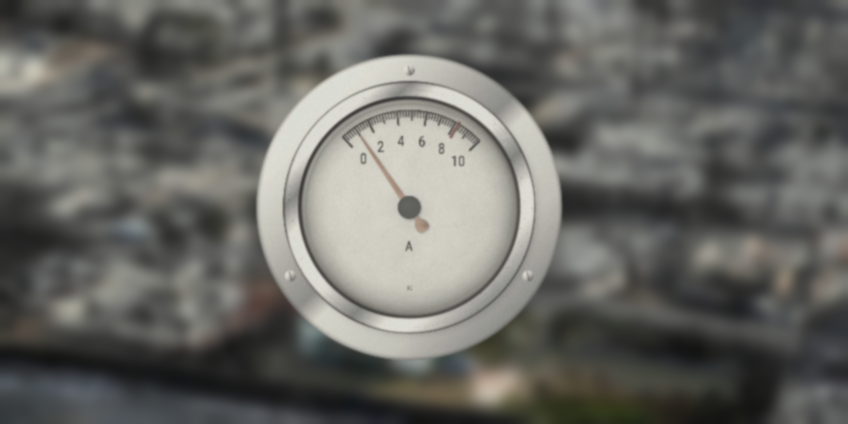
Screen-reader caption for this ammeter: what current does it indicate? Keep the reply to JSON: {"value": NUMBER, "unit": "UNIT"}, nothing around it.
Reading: {"value": 1, "unit": "A"}
